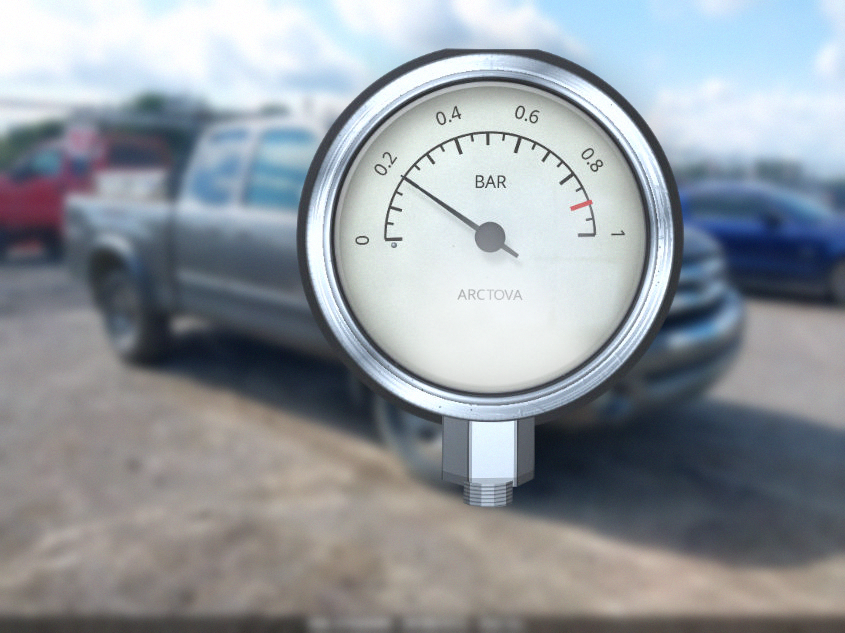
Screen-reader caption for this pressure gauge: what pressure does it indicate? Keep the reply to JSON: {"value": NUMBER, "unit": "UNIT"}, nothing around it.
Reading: {"value": 0.2, "unit": "bar"}
